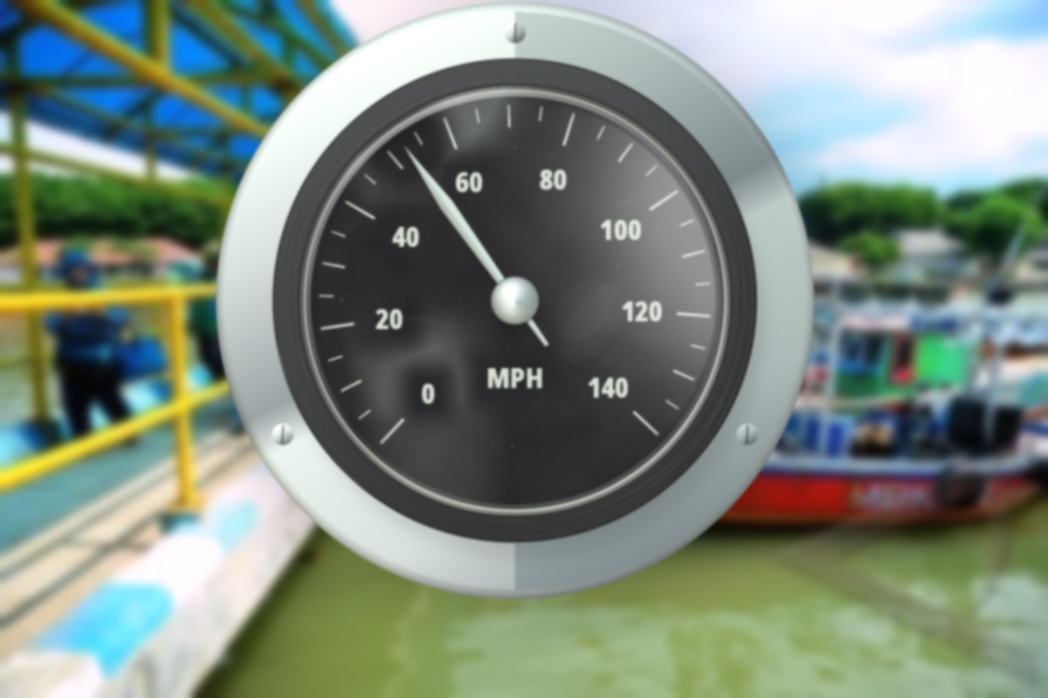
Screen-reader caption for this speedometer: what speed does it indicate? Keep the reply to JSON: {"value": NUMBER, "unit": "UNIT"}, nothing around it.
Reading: {"value": 52.5, "unit": "mph"}
